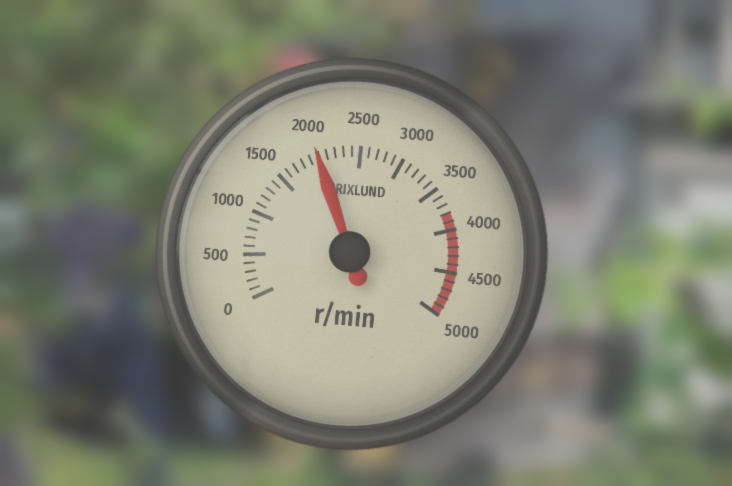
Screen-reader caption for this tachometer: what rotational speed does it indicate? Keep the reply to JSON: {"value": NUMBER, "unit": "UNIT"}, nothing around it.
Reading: {"value": 2000, "unit": "rpm"}
